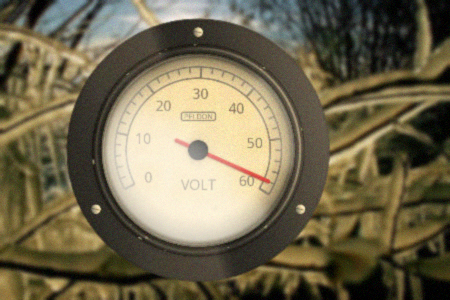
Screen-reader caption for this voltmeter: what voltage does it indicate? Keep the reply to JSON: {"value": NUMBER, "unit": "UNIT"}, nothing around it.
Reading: {"value": 58, "unit": "V"}
